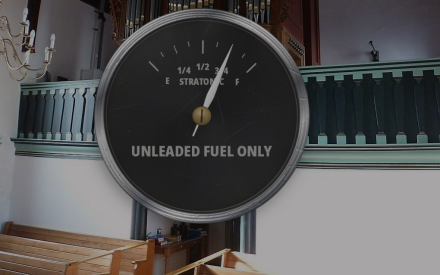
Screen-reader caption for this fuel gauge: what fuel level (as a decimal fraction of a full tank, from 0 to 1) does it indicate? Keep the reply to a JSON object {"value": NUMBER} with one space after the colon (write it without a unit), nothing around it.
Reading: {"value": 0.75}
